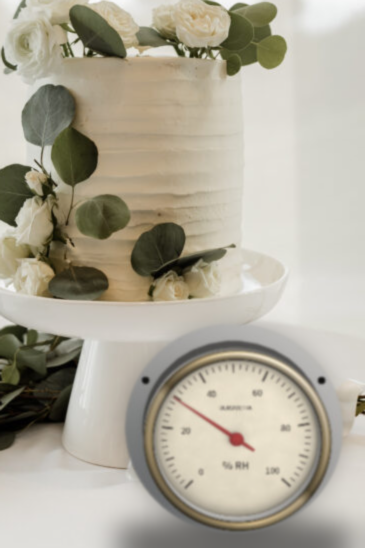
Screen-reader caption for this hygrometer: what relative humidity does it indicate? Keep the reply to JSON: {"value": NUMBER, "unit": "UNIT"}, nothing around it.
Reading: {"value": 30, "unit": "%"}
